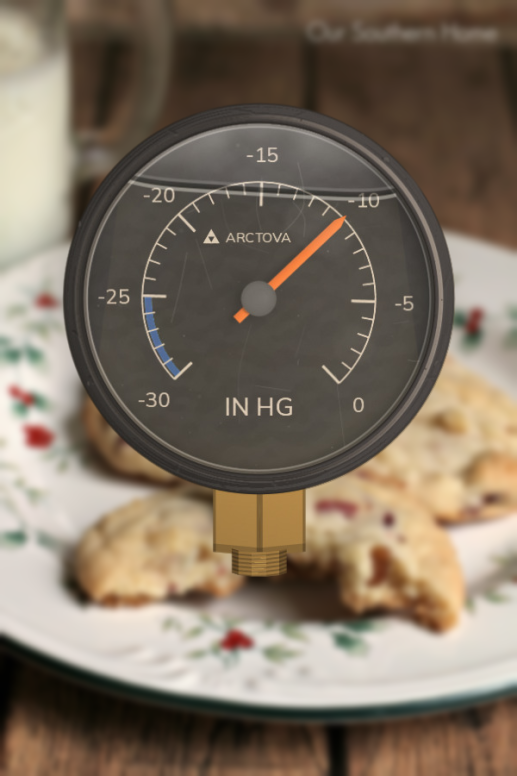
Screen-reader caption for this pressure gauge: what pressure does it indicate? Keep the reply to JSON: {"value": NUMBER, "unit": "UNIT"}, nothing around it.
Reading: {"value": -10, "unit": "inHg"}
